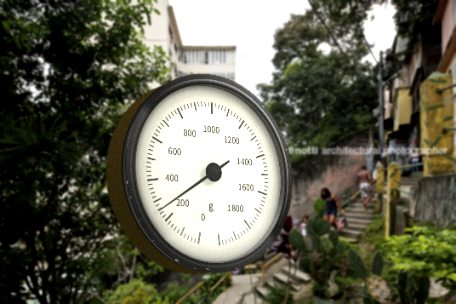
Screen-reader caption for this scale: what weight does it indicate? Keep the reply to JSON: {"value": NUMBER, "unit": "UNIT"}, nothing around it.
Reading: {"value": 260, "unit": "g"}
